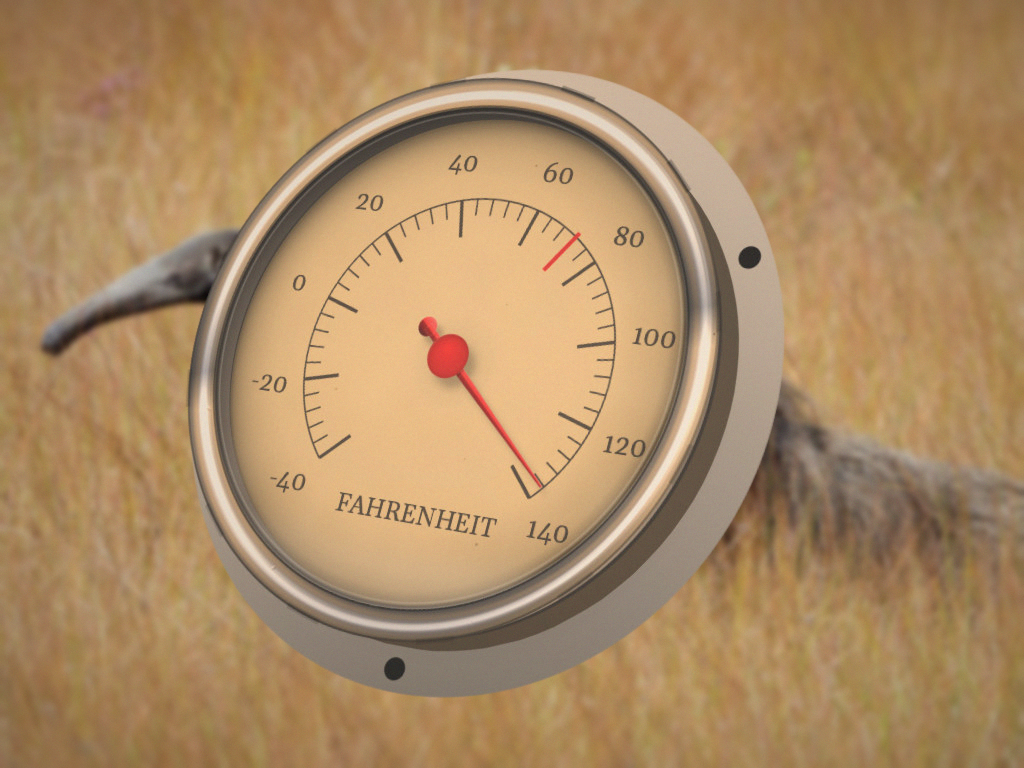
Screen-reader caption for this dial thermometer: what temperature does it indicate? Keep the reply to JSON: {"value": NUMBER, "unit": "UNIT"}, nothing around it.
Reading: {"value": 136, "unit": "°F"}
